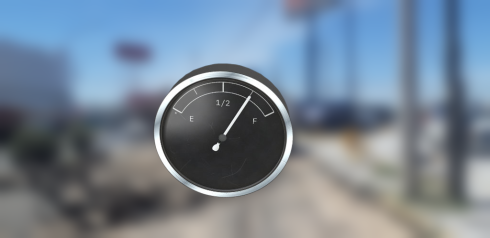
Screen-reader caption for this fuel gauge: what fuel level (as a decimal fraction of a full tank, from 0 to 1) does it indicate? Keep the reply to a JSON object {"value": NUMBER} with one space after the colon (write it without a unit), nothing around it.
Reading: {"value": 0.75}
